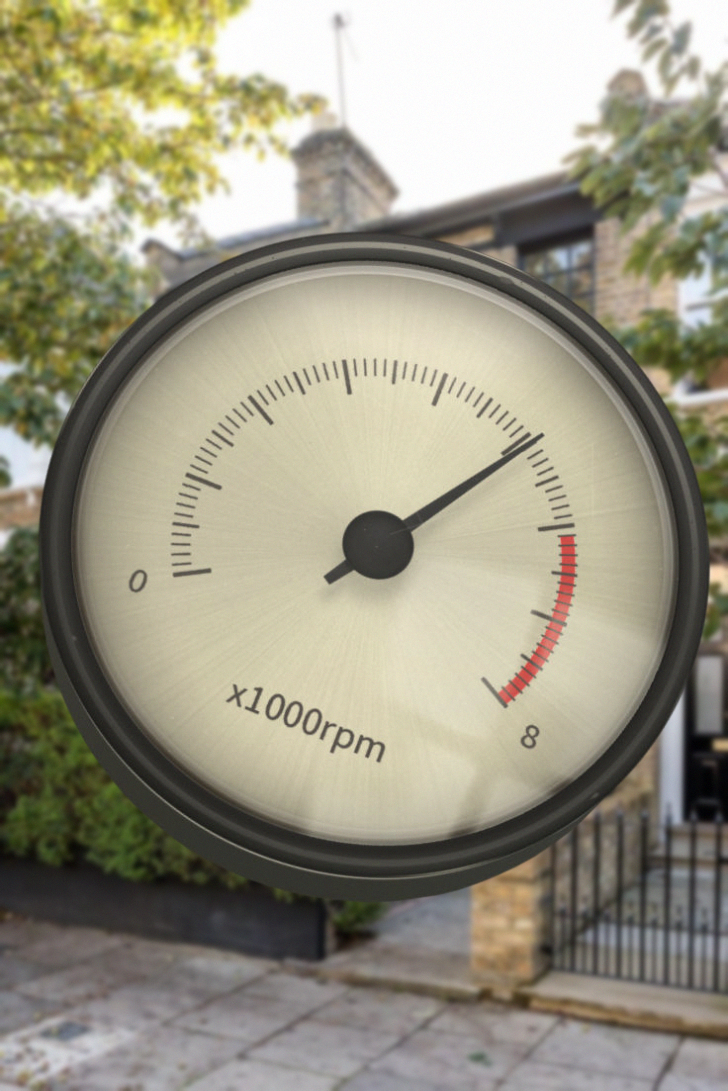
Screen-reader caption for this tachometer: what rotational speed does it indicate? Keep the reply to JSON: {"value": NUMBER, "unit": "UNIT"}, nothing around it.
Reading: {"value": 5100, "unit": "rpm"}
